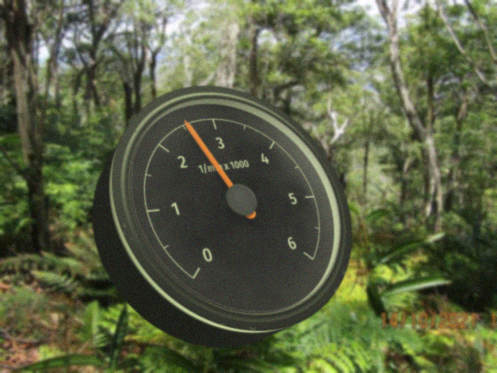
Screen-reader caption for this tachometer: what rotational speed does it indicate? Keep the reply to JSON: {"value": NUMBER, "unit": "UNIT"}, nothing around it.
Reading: {"value": 2500, "unit": "rpm"}
